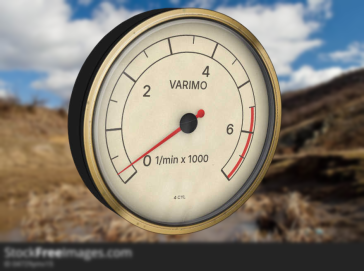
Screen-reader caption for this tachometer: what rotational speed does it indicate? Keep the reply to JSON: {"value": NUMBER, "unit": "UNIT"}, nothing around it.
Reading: {"value": 250, "unit": "rpm"}
